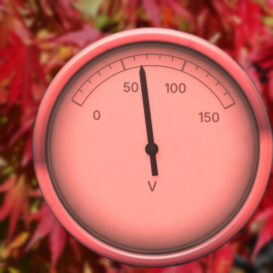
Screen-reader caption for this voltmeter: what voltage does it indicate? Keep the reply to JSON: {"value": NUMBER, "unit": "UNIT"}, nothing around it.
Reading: {"value": 65, "unit": "V"}
